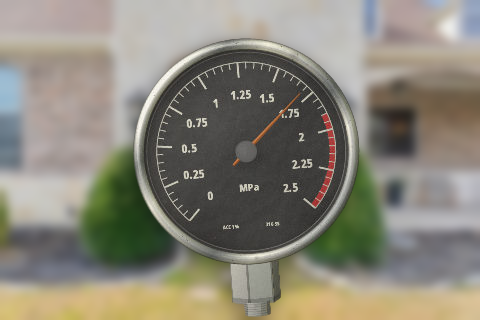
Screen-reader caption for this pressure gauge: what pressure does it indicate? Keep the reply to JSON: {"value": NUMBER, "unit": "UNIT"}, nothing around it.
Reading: {"value": 1.7, "unit": "MPa"}
